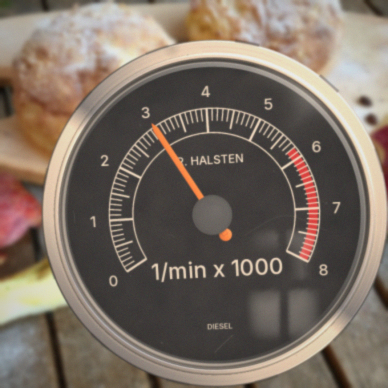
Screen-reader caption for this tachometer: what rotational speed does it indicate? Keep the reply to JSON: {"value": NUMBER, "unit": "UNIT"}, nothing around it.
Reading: {"value": 3000, "unit": "rpm"}
